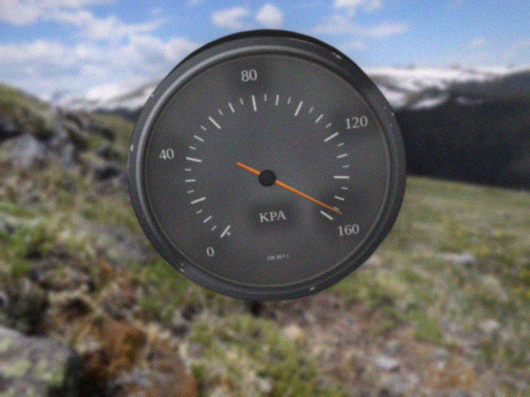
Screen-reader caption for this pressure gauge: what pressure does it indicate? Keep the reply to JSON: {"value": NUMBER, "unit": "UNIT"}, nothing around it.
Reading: {"value": 155, "unit": "kPa"}
